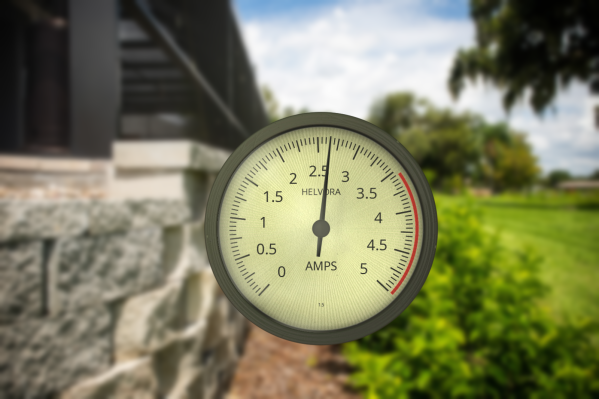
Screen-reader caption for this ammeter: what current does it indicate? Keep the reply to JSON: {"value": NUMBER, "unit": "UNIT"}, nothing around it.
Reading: {"value": 2.65, "unit": "A"}
